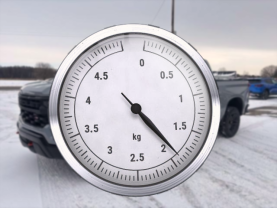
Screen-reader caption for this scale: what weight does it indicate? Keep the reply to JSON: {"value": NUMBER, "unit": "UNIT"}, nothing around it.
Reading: {"value": 1.9, "unit": "kg"}
